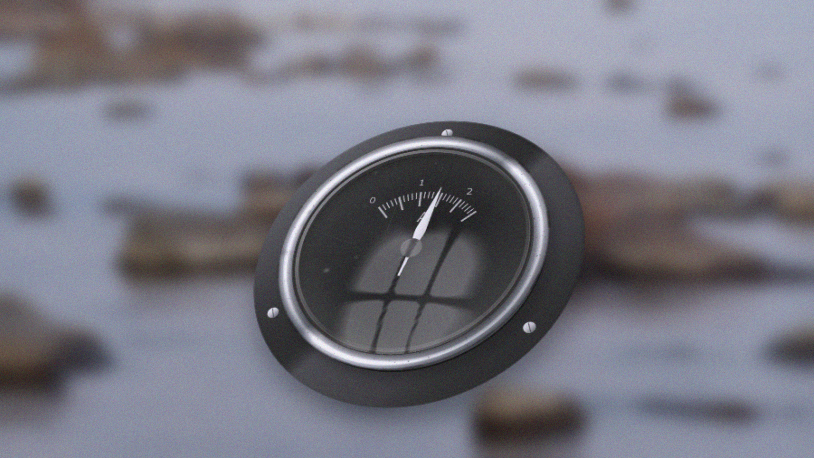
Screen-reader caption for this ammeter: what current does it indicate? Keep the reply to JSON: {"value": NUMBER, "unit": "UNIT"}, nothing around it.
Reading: {"value": 1.5, "unit": "A"}
